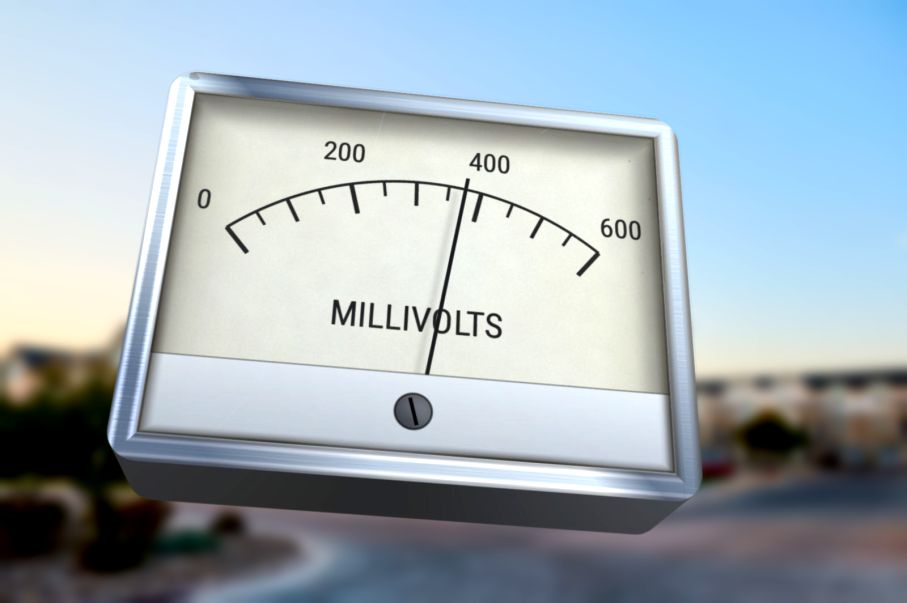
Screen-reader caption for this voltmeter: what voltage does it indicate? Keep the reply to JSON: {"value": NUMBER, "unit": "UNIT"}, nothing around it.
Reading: {"value": 375, "unit": "mV"}
